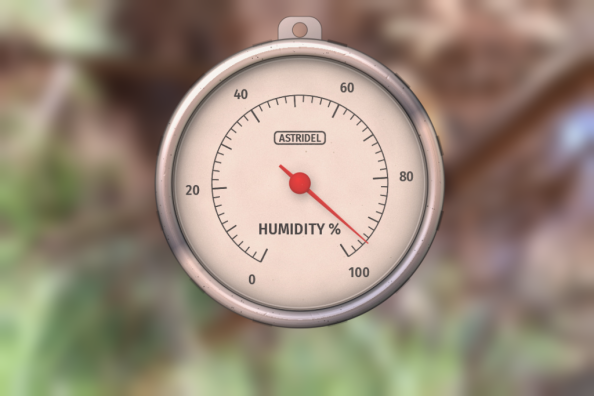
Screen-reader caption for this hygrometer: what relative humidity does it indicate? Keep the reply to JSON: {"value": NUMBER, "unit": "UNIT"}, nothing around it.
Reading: {"value": 95, "unit": "%"}
